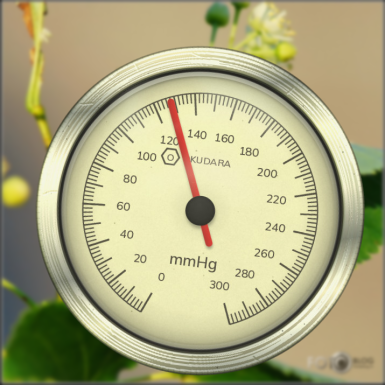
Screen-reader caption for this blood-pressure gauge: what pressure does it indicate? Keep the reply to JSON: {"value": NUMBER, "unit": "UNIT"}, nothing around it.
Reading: {"value": 128, "unit": "mmHg"}
